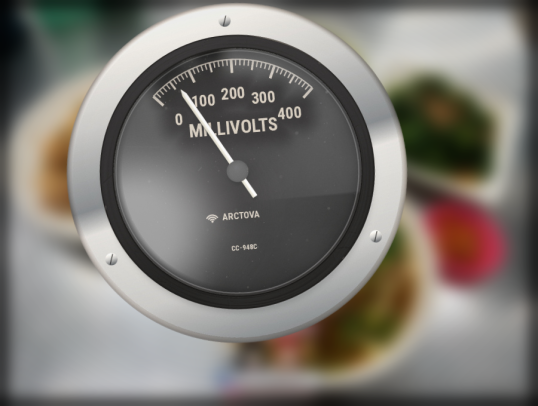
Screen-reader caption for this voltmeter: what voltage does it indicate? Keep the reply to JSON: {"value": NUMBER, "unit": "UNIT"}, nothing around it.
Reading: {"value": 60, "unit": "mV"}
